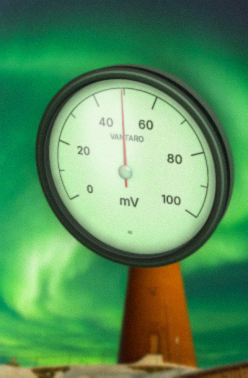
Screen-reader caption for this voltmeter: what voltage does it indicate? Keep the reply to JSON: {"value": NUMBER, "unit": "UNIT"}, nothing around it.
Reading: {"value": 50, "unit": "mV"}
